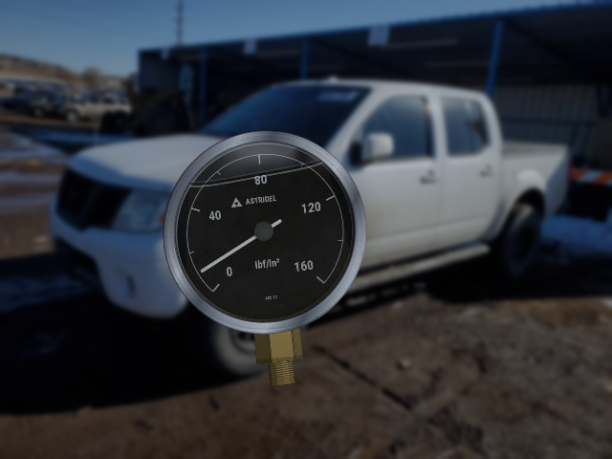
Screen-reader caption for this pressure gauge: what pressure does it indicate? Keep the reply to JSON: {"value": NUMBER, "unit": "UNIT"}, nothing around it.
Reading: {"value": 10, "unit": "psi"}
